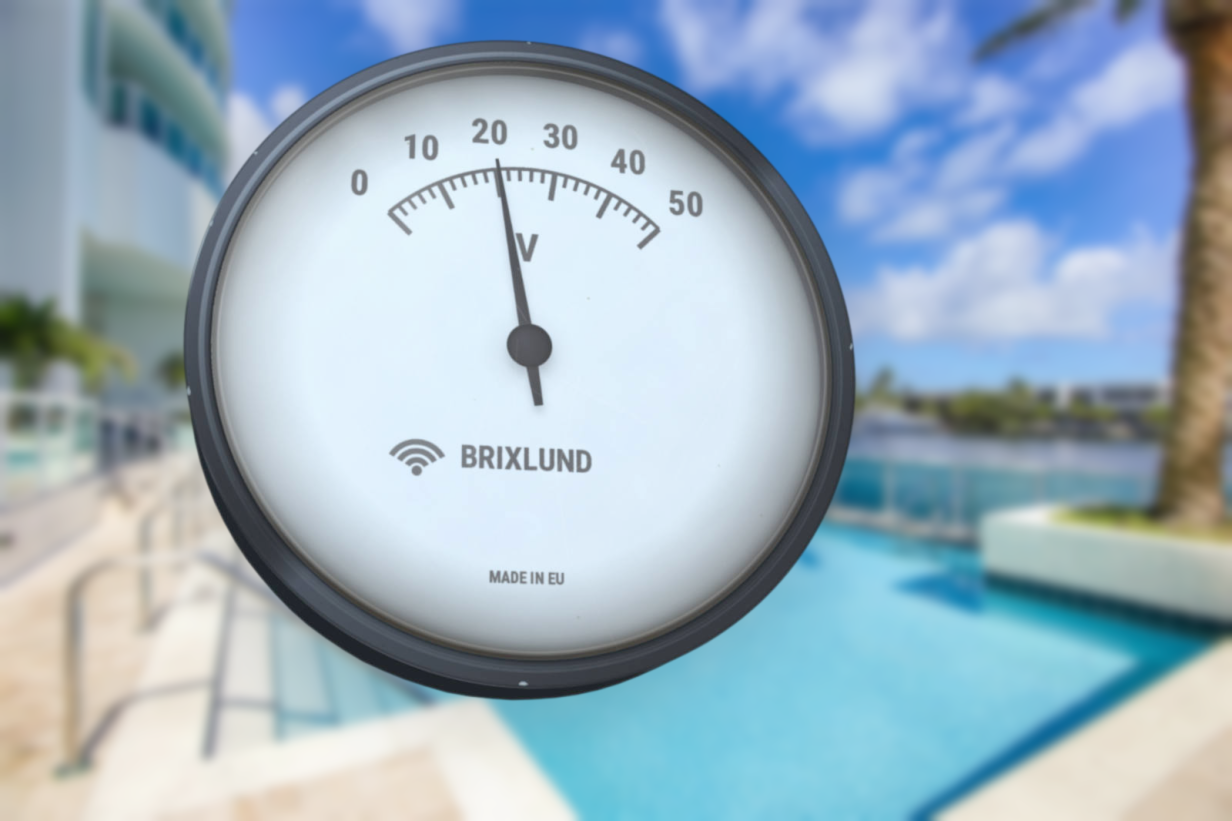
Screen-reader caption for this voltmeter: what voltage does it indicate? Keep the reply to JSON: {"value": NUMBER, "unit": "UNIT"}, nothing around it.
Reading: {"value": 20, "unit": "V"}
